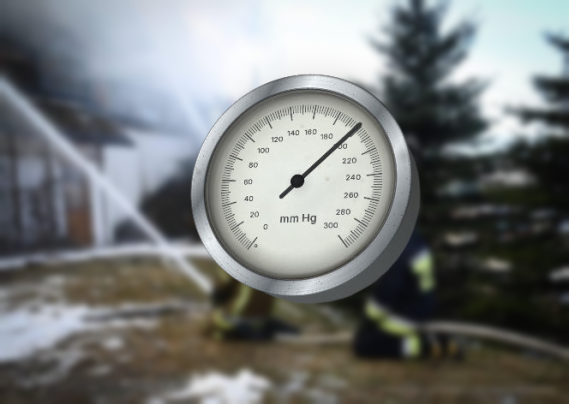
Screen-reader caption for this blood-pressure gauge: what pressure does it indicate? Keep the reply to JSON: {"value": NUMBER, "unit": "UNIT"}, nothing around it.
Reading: {"value": 200, "unit": "mmHg"}
